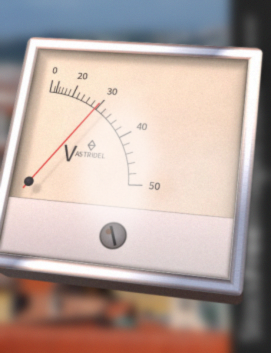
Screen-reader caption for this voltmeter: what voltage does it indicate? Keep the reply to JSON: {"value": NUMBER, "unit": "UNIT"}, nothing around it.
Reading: {"value": 30, "unit": "V"}
